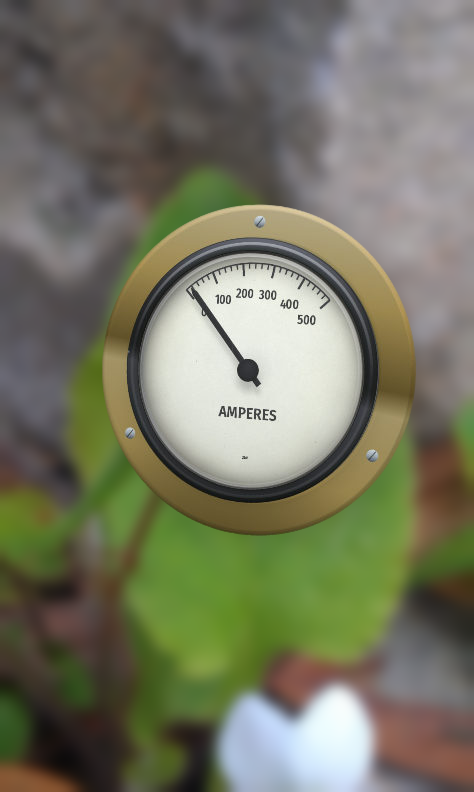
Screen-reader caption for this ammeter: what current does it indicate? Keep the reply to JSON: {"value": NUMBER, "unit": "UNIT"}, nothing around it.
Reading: {"value": 20, "unit": "A"}
